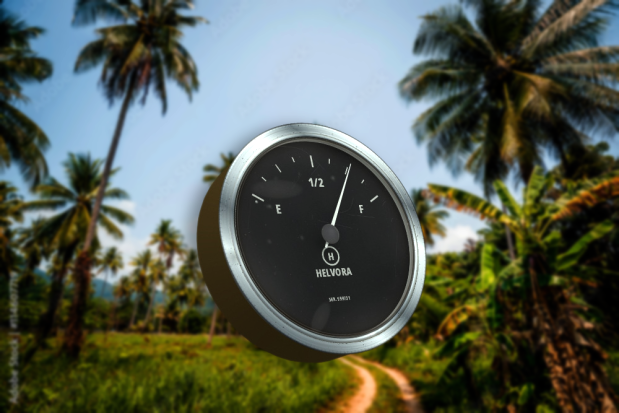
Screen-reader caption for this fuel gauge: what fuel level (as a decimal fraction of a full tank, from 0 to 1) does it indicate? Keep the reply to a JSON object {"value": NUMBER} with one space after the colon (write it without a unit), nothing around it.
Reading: {"value": 0.75}
